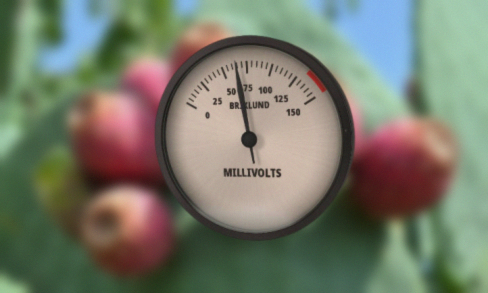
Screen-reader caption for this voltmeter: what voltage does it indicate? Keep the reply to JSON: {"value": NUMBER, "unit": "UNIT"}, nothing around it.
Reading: {"value": 65, "unit": "mV"}
